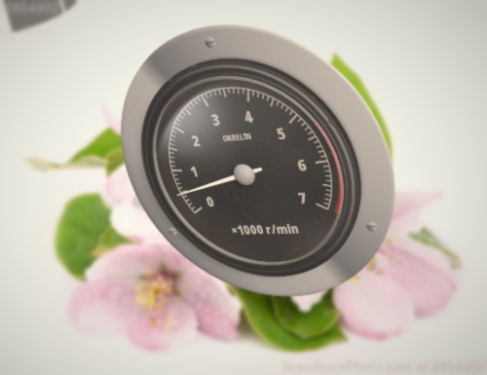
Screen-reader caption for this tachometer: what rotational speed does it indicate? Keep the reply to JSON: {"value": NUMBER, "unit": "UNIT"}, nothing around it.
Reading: {"value": 500, "unit": "rpm"}
